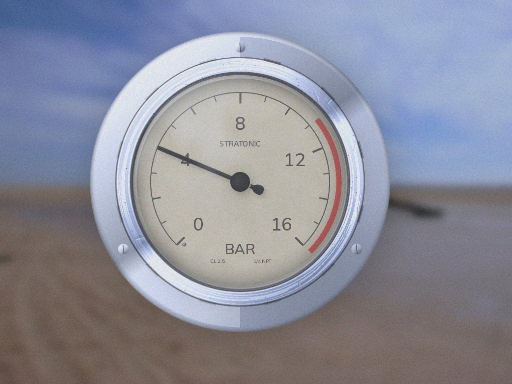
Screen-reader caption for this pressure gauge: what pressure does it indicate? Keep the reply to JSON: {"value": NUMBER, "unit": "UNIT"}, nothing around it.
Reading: {"value": 4, "unit": "bar"}
